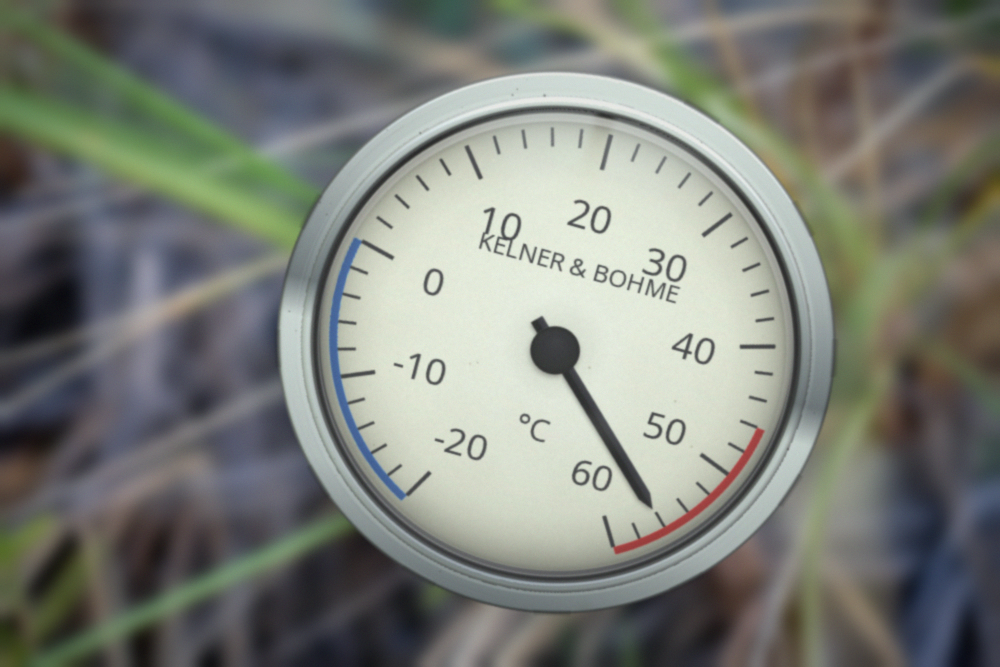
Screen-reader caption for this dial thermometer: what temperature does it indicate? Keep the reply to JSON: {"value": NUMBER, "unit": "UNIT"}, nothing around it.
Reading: {"value": 56, "unit": "°C"}
